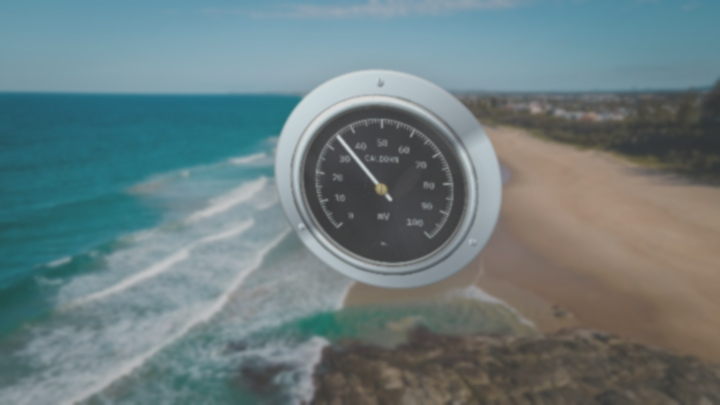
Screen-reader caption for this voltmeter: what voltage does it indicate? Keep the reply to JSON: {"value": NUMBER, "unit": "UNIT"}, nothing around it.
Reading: {"value": 35, "unit": "mV"}
